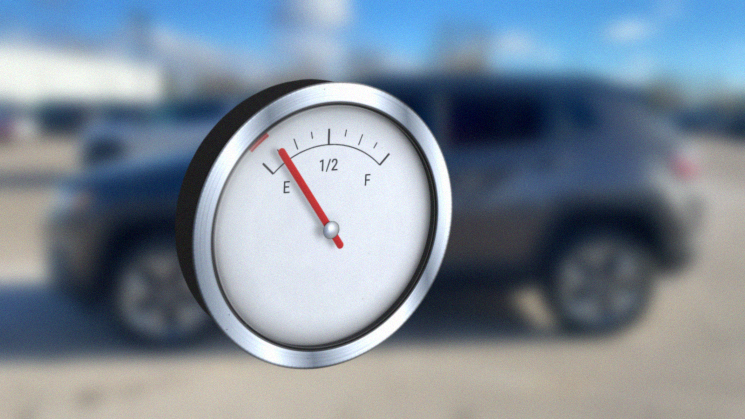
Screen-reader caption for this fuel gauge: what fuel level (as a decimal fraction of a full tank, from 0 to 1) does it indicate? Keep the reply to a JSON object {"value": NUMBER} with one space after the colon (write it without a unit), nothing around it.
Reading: {"value": 0.125}
